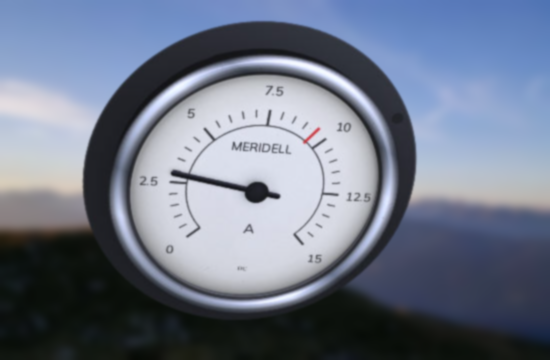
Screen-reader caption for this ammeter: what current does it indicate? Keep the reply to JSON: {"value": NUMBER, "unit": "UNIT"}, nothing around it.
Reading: {"value": 3, "unit": "A"}
